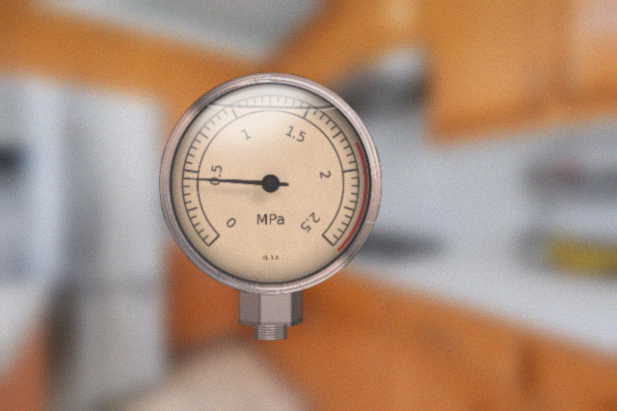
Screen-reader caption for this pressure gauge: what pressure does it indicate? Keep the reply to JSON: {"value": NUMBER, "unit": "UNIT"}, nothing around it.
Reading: {"value": 0.45, "unit": "MPa"}
